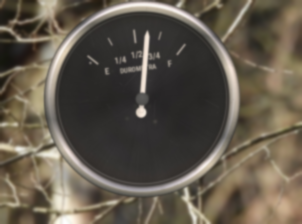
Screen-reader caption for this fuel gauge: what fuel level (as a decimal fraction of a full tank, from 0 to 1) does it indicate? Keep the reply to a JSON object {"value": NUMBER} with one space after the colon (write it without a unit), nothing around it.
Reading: {"value": 0.625}
